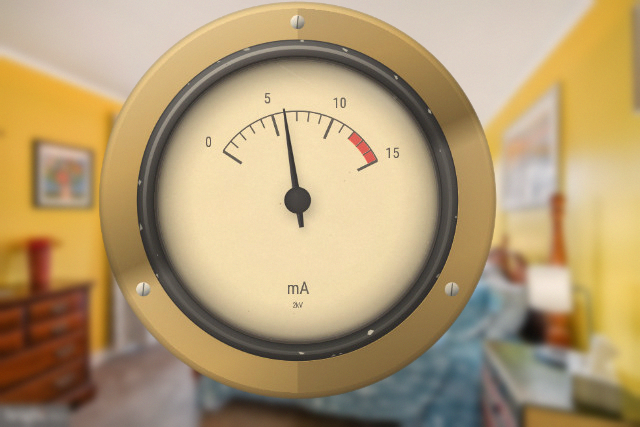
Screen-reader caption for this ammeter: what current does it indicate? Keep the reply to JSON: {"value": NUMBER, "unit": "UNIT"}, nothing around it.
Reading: {"value": 6, "unit": "mA"}
